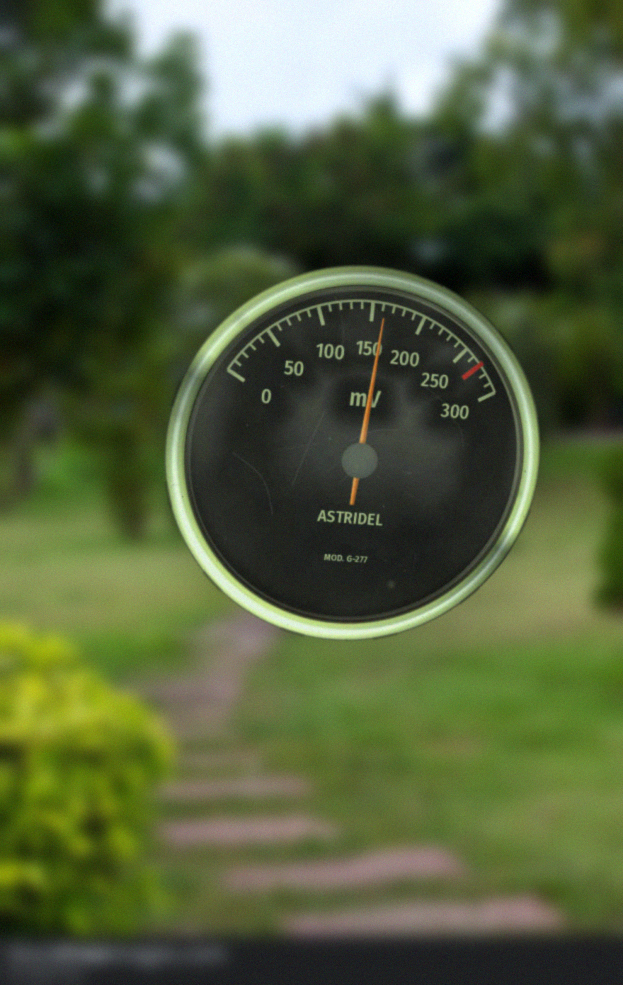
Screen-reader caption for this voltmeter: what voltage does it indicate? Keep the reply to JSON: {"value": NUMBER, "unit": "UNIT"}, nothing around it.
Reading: {"value": 160, "unit": "mV"}
